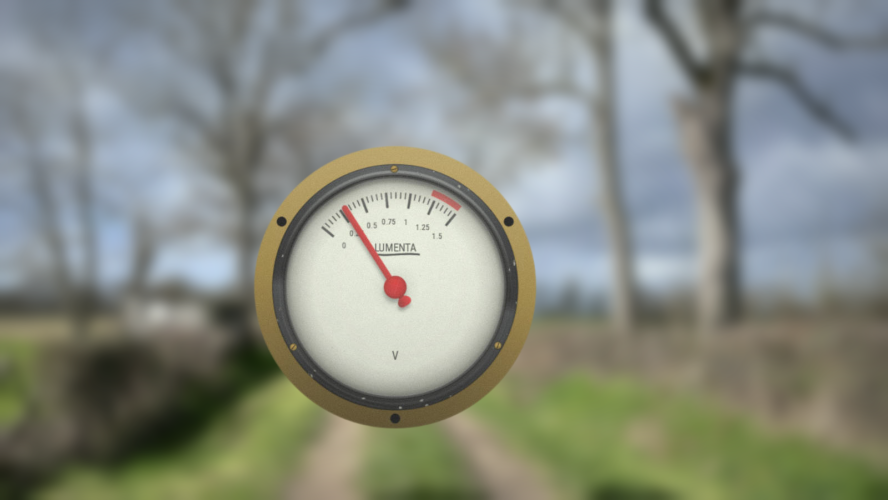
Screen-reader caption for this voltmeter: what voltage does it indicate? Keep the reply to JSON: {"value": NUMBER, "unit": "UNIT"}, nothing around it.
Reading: {"value": 0.3, "unit": "V"}
